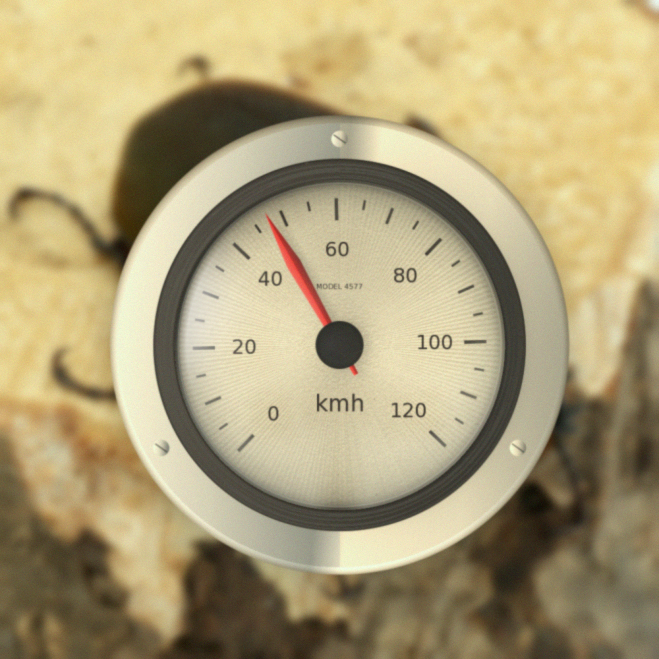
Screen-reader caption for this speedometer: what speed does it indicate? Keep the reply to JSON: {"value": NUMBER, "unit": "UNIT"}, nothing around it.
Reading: {"value": 47.5, "unit": "km/h"}
